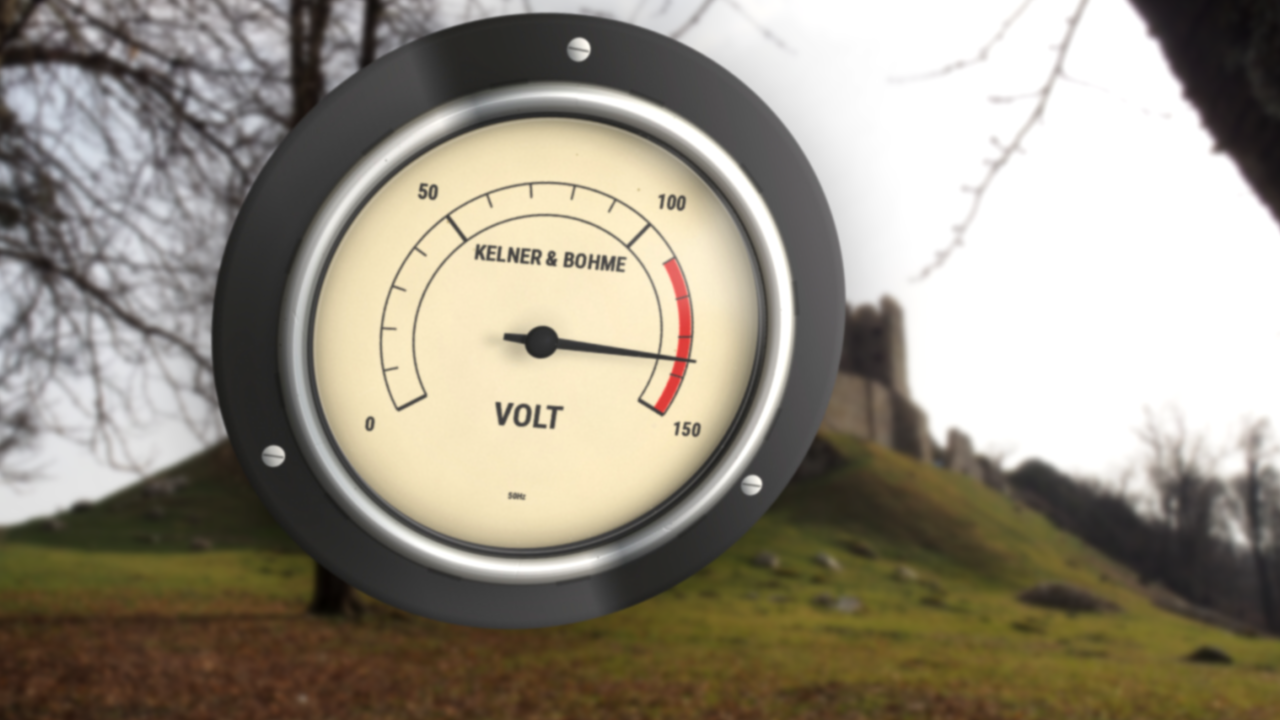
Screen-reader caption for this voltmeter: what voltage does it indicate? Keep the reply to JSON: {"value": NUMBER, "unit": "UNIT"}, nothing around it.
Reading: {"value": 135, "unit": "V"}
